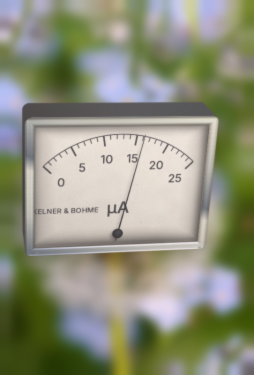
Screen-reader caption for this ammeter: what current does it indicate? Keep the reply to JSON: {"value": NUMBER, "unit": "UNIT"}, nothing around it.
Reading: {"value": 16, "unit": "µA"}
